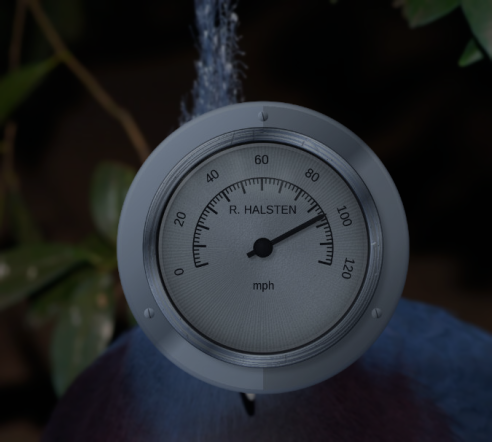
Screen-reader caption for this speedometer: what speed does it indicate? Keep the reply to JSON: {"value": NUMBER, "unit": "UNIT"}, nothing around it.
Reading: {"value": 96, "unit": "mph"}
